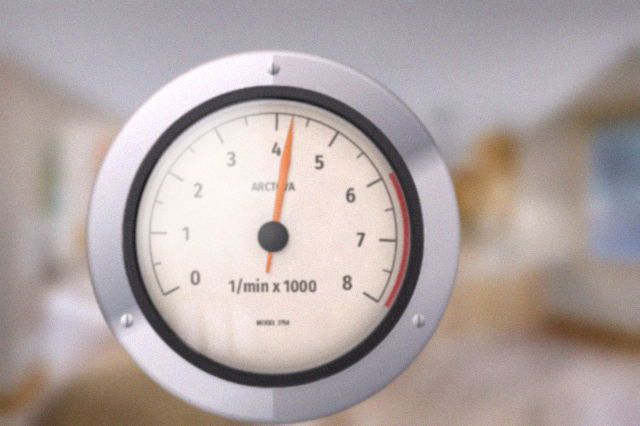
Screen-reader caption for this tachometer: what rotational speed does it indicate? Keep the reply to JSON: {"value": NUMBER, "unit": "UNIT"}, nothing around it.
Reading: {"value": 4250, "unit": "rpm"}
